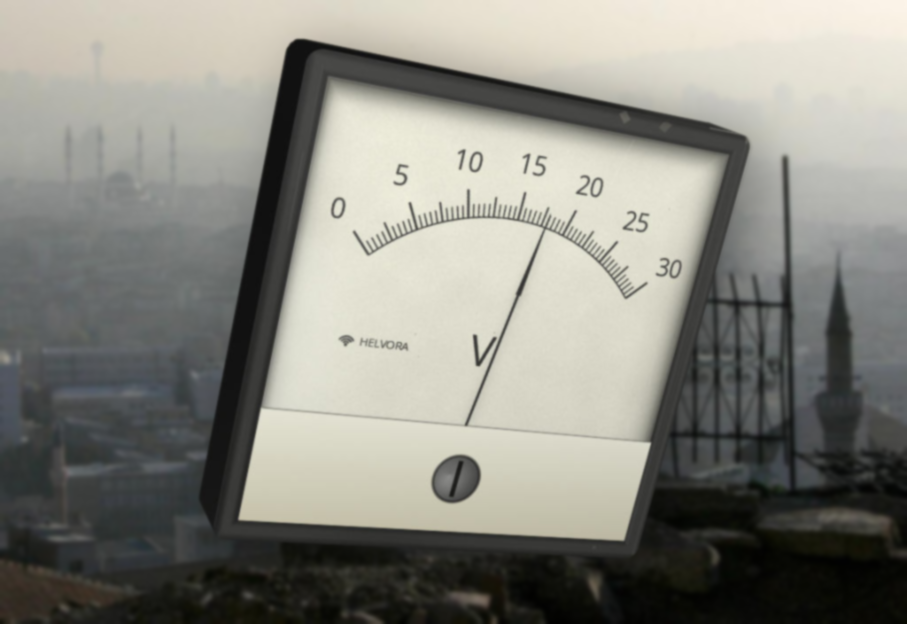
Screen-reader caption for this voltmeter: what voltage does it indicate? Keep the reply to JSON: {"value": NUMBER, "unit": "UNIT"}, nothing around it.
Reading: {"value": 17.5, "unit": "V"}
